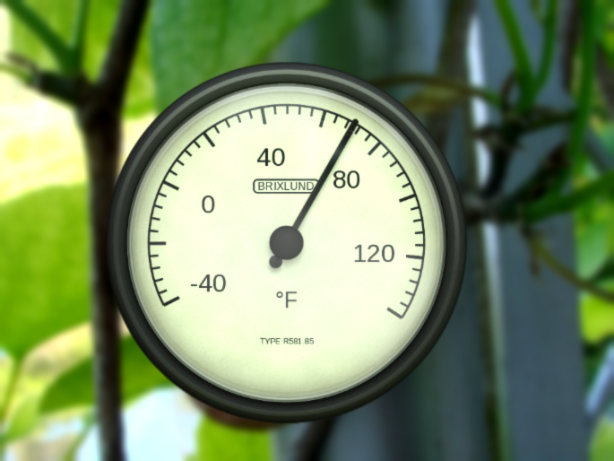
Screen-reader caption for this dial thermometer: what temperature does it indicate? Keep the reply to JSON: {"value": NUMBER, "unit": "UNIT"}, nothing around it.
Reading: {"value": 70, "unit": "°F"}
